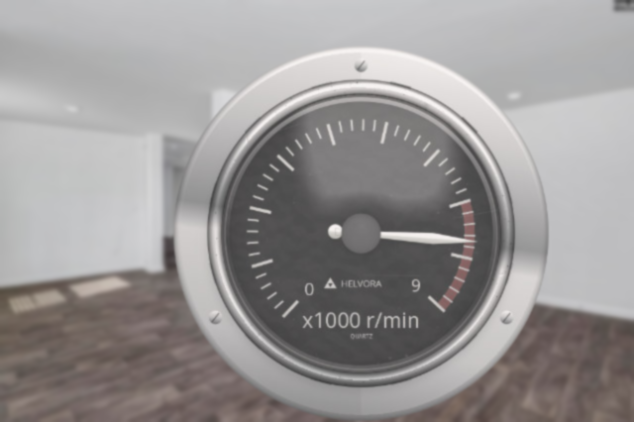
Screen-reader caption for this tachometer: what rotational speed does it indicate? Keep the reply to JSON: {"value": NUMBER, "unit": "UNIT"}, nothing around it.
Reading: {"value": 7700, "unit": "rpm"}
